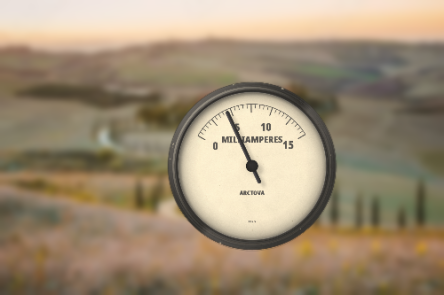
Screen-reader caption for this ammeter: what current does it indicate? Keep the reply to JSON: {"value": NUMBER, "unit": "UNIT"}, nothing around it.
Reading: {"value": 4.5, "unit": "mA"}
